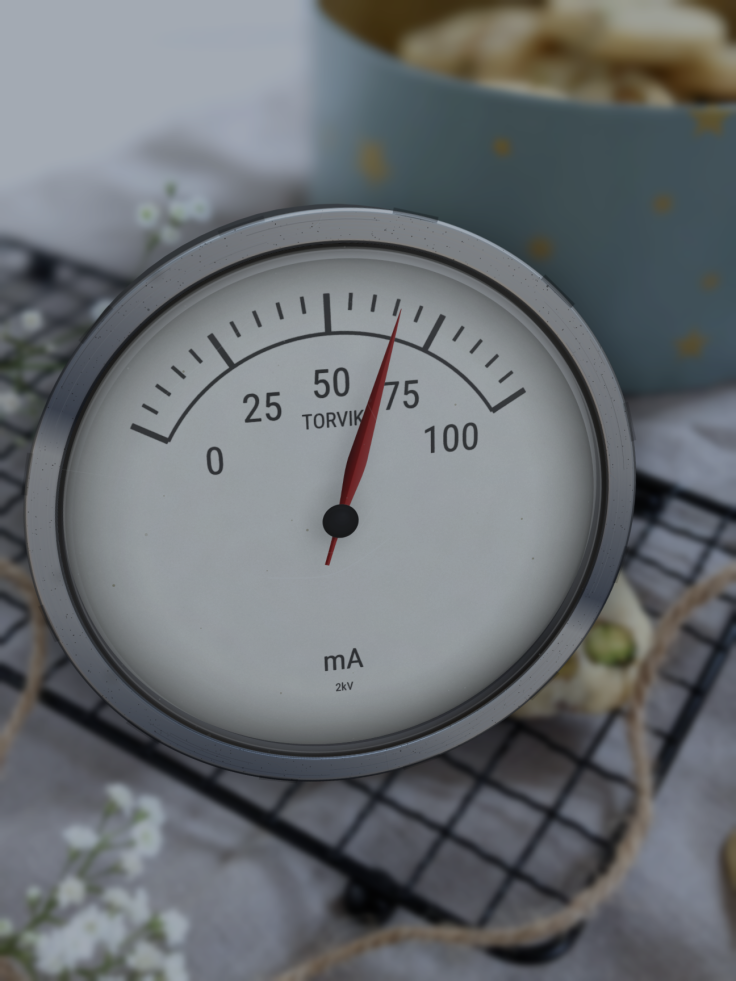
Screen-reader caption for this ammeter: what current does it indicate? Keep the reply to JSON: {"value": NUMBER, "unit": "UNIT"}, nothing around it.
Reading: {"value": 65, "unit": "mA"}
